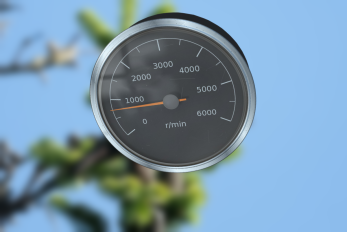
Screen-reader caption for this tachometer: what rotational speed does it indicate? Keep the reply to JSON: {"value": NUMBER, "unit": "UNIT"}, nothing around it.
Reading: {"value": 750, "unit": "rpm"}
